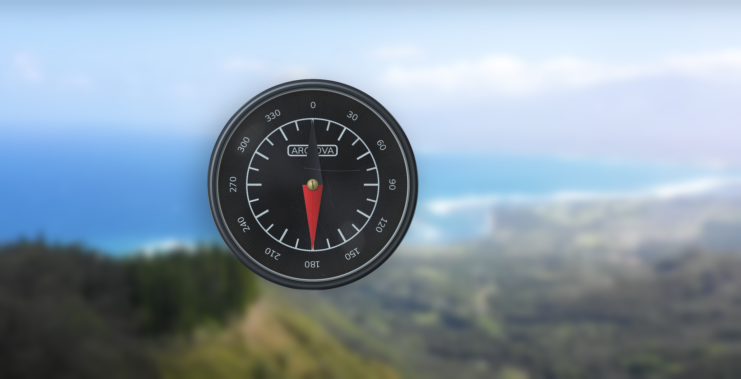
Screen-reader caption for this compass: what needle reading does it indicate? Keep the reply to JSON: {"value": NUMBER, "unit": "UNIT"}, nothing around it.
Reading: {"value": 180, "unit": "°"}
